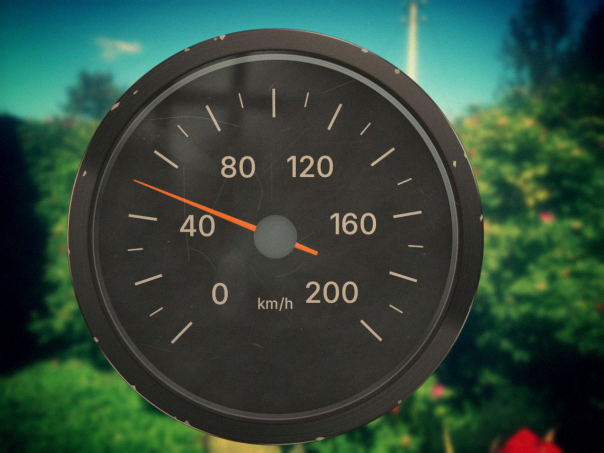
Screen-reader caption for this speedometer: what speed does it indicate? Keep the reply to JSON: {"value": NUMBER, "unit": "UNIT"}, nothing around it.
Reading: {"value": 50, "unit": "km/h"}
